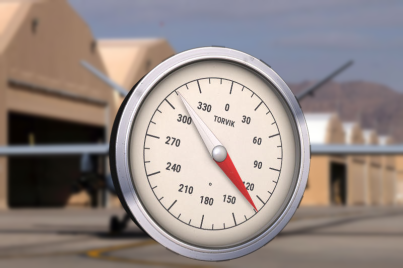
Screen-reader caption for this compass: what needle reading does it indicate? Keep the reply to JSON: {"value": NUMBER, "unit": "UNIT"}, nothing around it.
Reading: {"value": 130, "unit": "°"}
